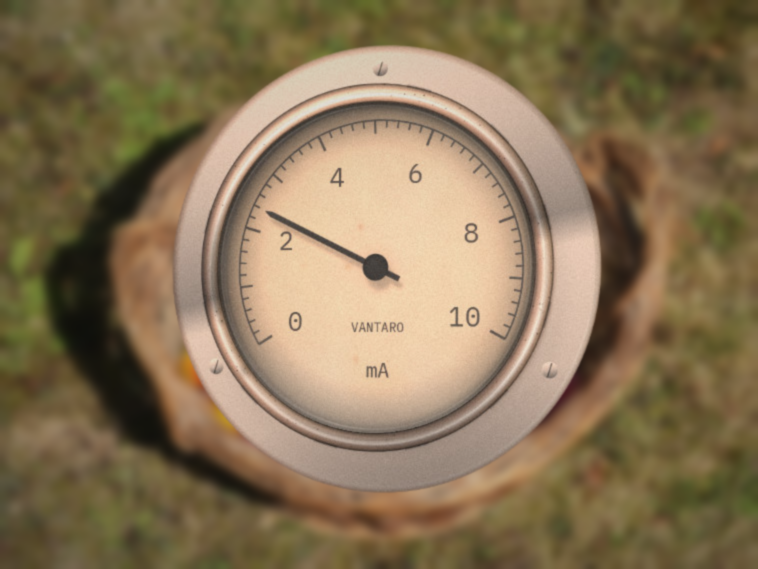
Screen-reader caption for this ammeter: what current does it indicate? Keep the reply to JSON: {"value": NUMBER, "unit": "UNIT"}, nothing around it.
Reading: {"value": 2.4, "unit": "mA"}
